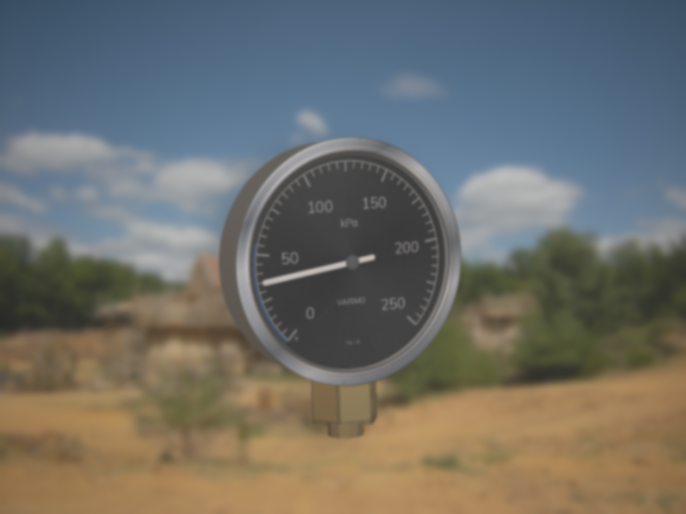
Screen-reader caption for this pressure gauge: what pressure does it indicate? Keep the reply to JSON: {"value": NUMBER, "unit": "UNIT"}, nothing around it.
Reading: {"value": 35, "unit": "kPa"}
